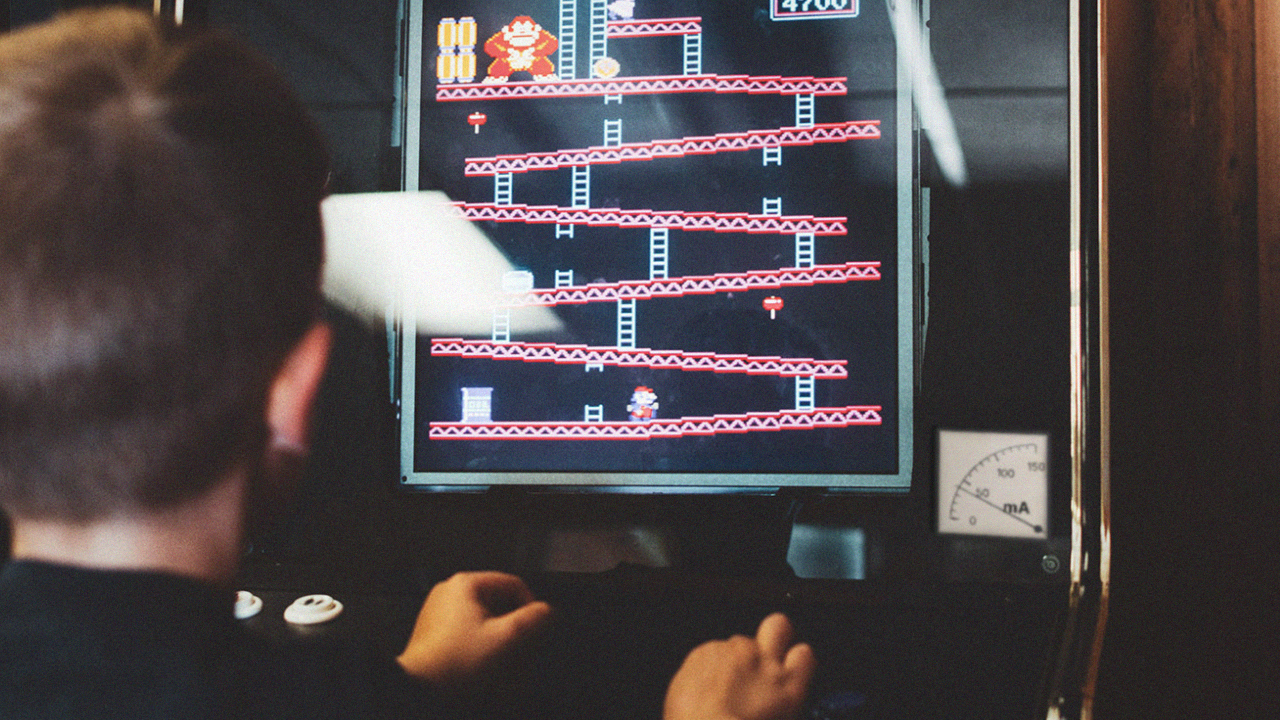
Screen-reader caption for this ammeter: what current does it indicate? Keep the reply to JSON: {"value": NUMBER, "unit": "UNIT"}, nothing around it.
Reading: {"value": 40, "unit": "mA"}
